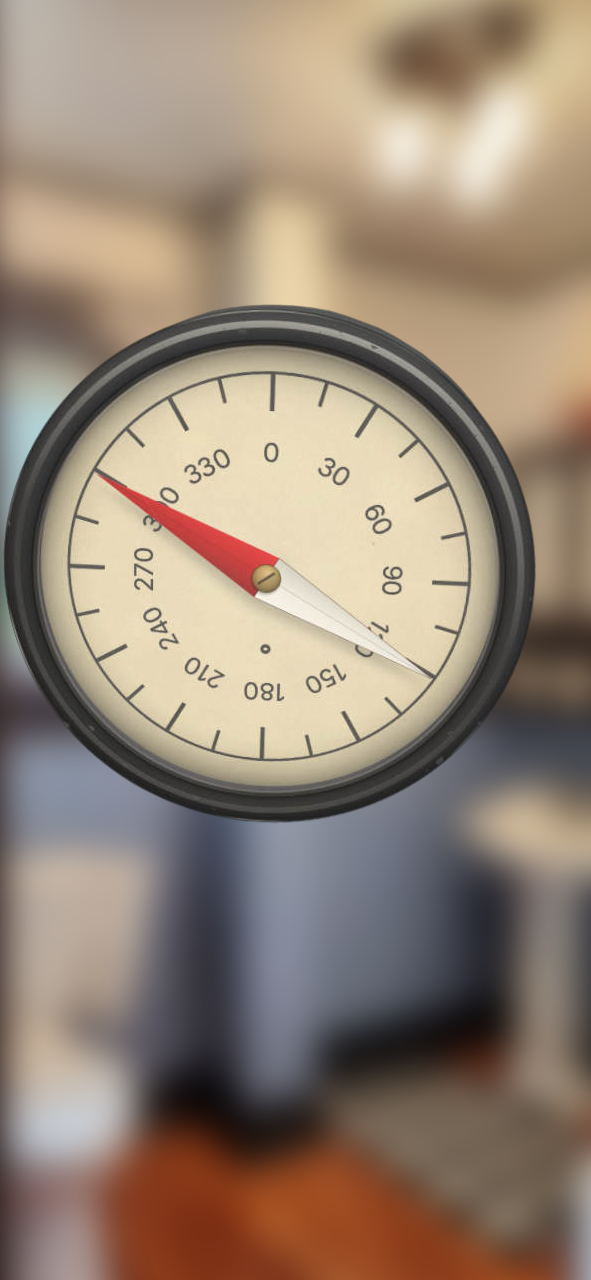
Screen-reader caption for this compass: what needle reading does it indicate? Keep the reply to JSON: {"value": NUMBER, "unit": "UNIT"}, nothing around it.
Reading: {"value": 300, "unit": "°"}
